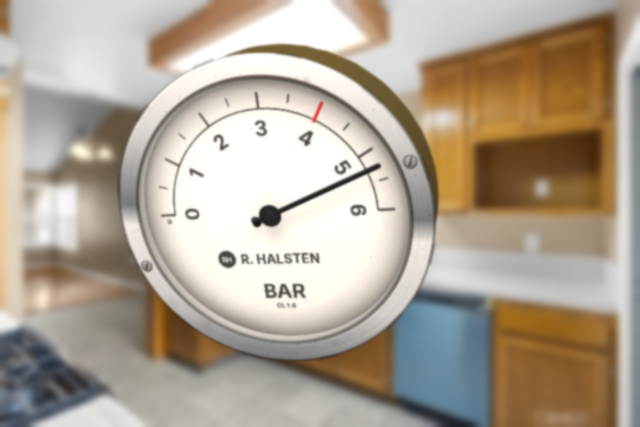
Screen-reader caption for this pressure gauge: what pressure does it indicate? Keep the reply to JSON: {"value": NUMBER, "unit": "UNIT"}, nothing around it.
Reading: {"value": 5.25, "unit": "bar"}
